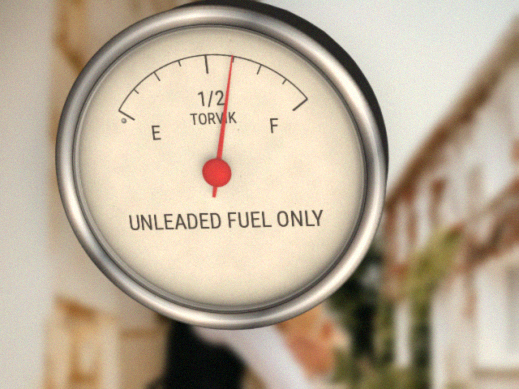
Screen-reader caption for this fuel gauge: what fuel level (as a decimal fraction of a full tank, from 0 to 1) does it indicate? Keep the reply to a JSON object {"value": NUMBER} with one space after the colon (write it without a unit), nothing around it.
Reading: {"value": 0.625}
